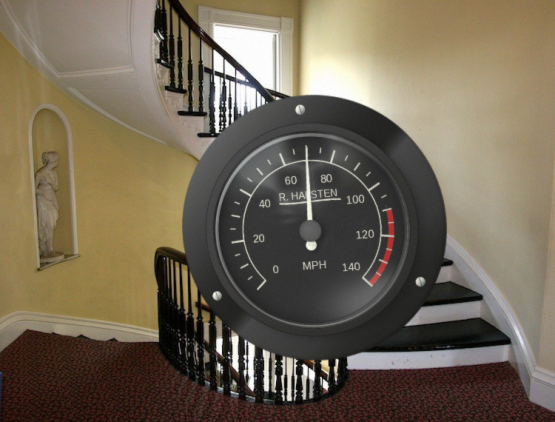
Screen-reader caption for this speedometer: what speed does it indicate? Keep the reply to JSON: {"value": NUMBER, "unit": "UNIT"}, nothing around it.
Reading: {"value": 70, "unit": "mph"}
